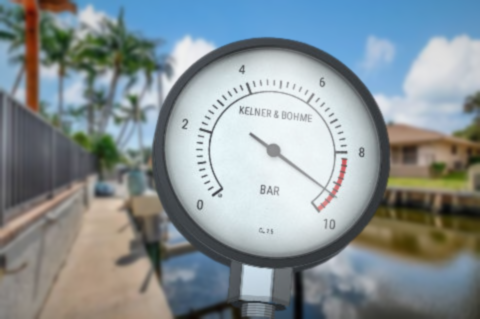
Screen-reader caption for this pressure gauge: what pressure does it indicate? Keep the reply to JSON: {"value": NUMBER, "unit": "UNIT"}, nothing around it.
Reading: {"value": 9.4, "unit": "bar"}
